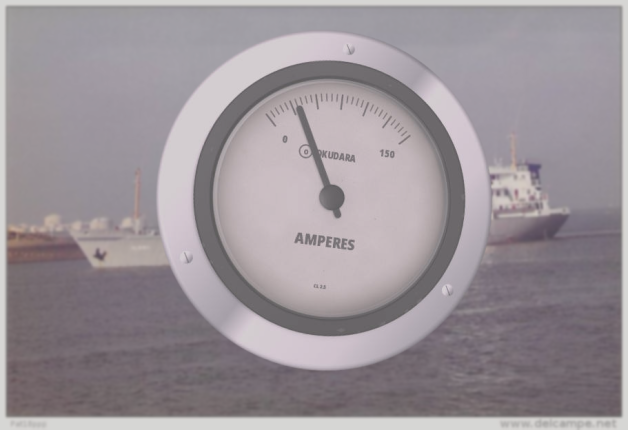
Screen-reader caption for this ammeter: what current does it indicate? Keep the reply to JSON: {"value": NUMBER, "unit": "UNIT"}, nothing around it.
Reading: {"value": 30, "unit": "A"}
